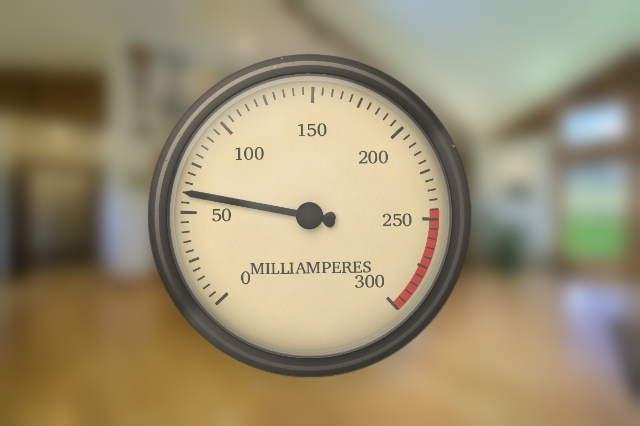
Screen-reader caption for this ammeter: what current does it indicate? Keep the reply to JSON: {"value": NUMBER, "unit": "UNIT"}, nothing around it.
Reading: {"value": 60, "unit": "mA"}
